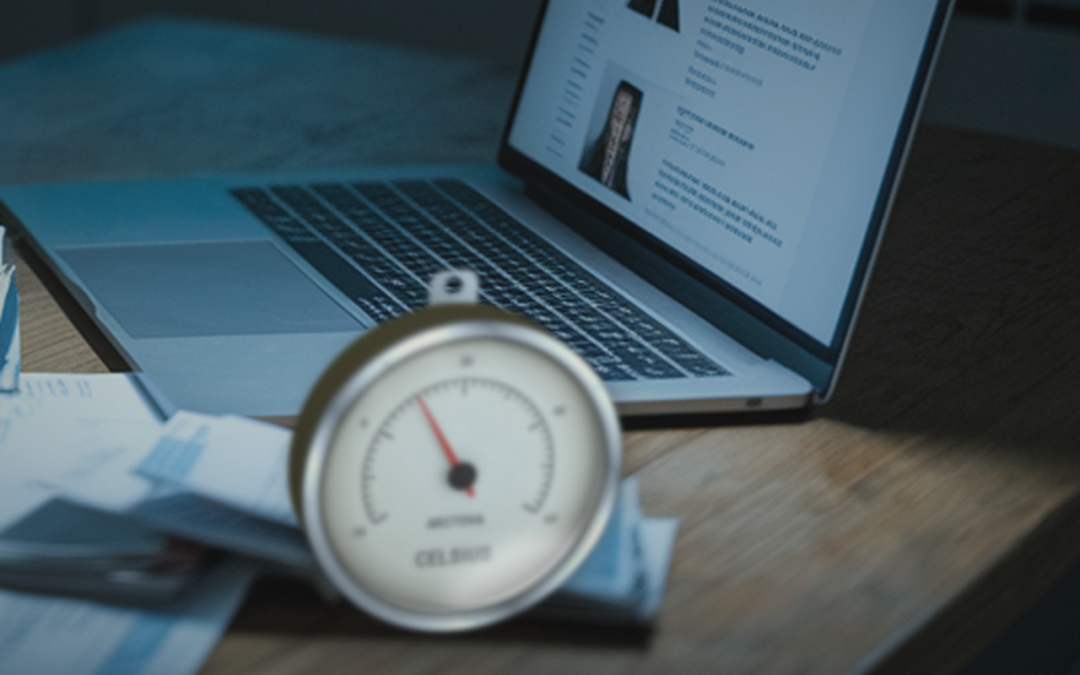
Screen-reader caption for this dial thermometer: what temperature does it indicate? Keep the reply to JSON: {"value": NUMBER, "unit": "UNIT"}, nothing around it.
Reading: {"value": 10, "unit": "°C"}
